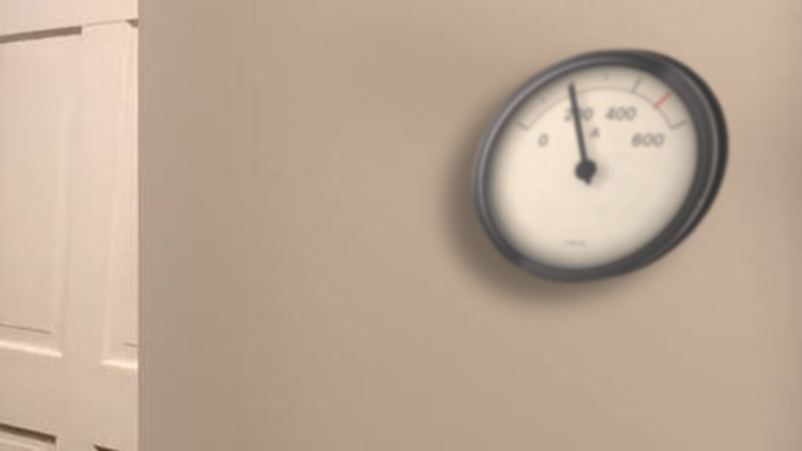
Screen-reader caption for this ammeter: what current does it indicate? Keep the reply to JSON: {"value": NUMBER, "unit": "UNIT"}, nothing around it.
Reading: {"value": 200, "unit": "A"}
